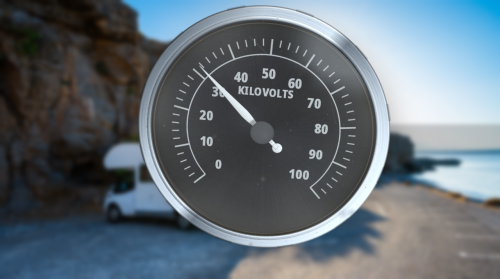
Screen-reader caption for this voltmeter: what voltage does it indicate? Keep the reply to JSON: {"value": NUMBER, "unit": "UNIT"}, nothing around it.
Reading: {"value": 32, "unit": "kV"}
